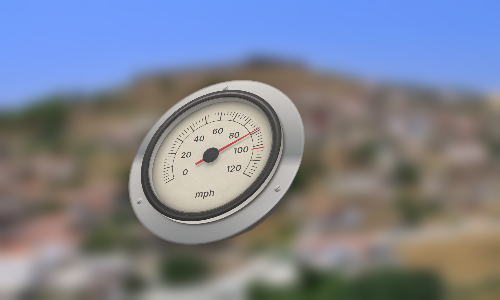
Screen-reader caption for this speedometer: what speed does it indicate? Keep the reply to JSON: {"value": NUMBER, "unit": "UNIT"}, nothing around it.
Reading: {"value": 90, "unit": "mph"}
